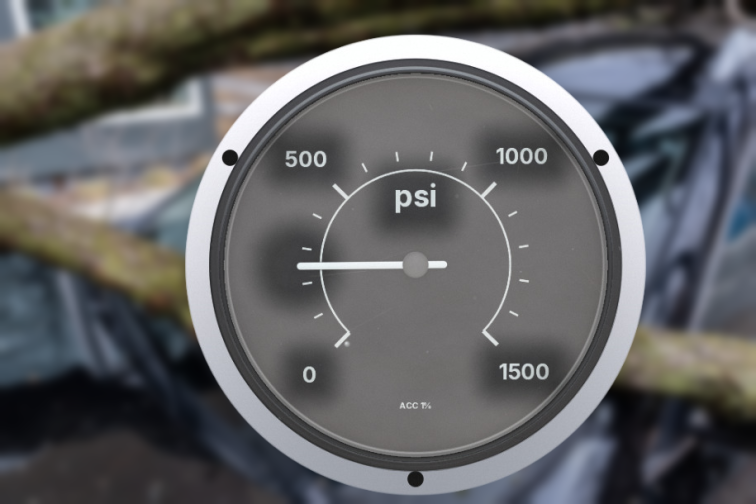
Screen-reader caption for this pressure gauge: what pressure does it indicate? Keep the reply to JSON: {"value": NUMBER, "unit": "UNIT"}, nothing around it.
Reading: {"value": 250, "unit": "psi"}
